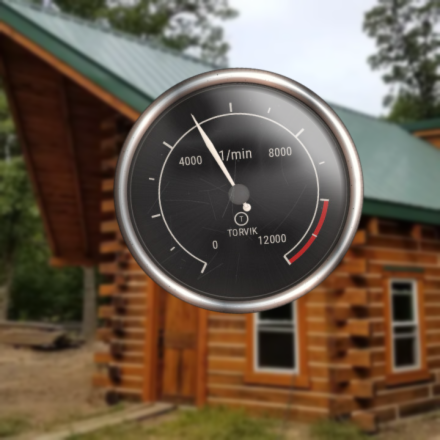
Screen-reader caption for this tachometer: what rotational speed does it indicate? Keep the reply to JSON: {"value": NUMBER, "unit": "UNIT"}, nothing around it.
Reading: {"value": 5000, "unit": "rpm"}
